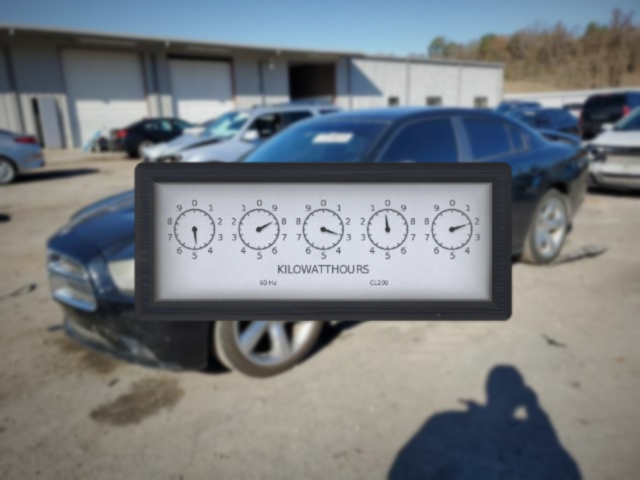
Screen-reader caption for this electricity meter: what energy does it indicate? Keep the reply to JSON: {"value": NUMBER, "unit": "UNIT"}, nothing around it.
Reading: {"value": 48302, "unit": "kWh"}
